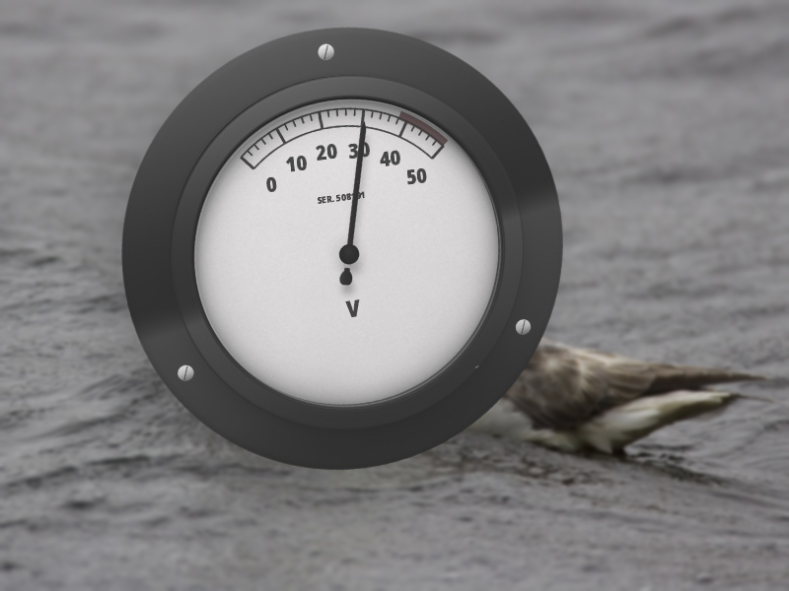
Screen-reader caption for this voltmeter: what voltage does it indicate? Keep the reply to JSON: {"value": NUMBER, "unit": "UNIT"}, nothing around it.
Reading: {"value": 30, "unit": "V"}
